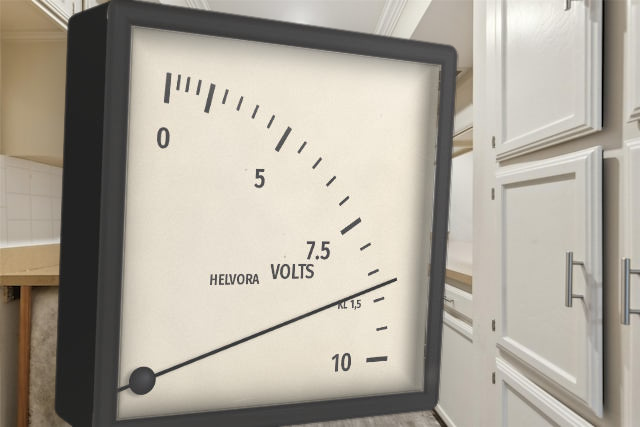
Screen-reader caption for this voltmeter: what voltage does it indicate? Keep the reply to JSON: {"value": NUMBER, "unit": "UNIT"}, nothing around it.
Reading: {"value": 8.75, "unit": "V"}
